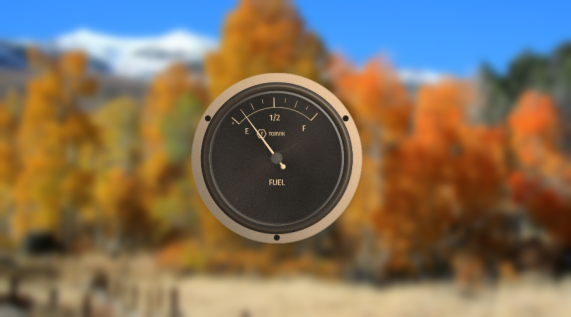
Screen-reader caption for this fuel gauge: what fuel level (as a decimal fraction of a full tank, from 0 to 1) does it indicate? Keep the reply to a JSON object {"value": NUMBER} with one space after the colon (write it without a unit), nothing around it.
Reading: {"value": 0.125}
